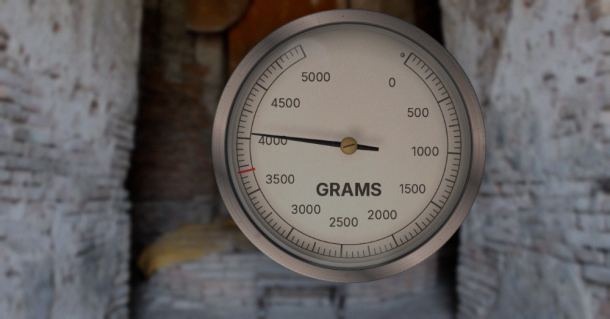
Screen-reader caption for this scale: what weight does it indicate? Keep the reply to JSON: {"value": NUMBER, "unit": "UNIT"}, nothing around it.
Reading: {"value": 4050, "unit": "g"}
